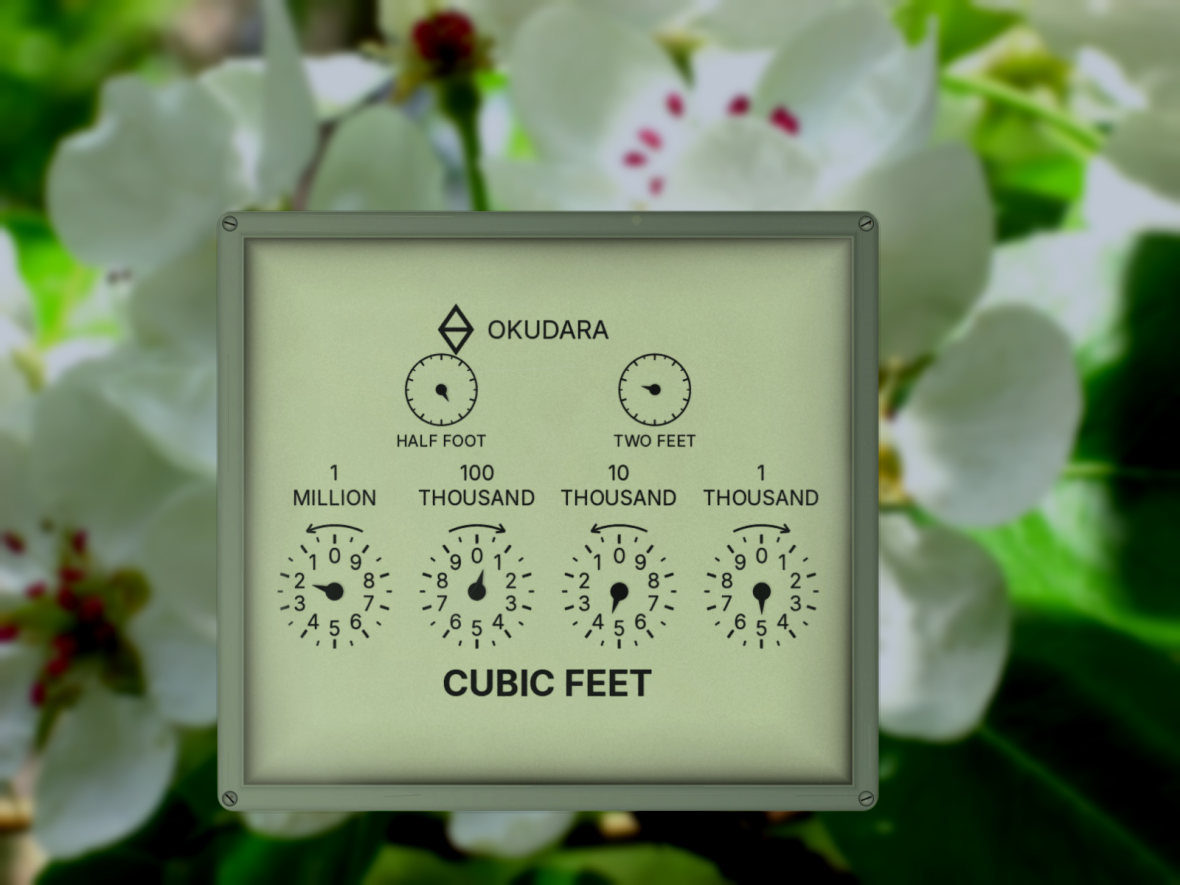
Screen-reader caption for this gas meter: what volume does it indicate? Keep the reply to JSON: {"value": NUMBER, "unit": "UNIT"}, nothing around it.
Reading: {"value": 204500, "unit": "ft³"}
